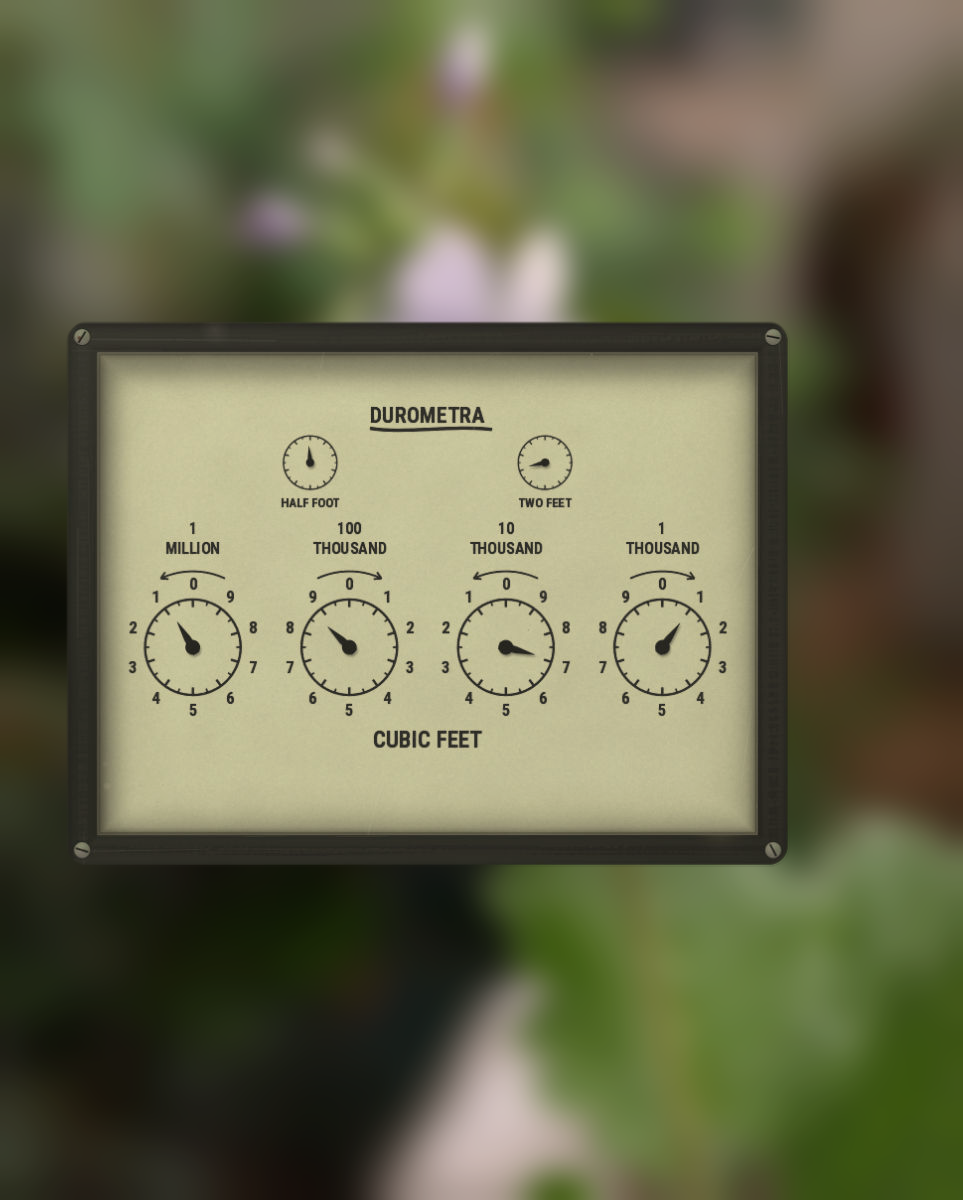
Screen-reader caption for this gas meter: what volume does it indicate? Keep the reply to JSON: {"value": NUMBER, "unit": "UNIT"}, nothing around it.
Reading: {"value": 87100, "unit": "ft³"}
